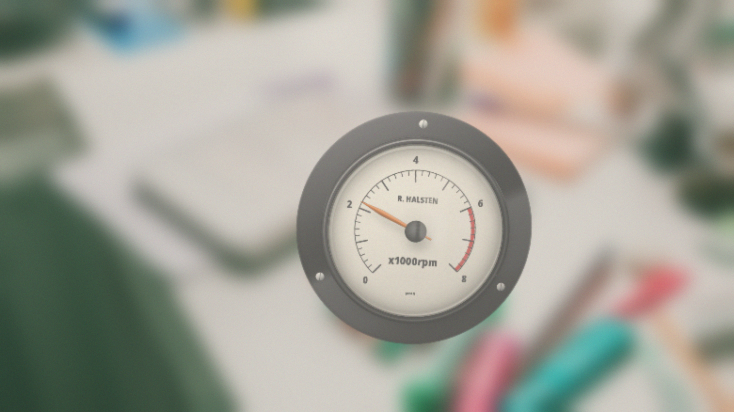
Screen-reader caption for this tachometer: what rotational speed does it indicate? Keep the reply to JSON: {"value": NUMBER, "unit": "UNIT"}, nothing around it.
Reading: {"value": 2200, "unit": "rpm"}
